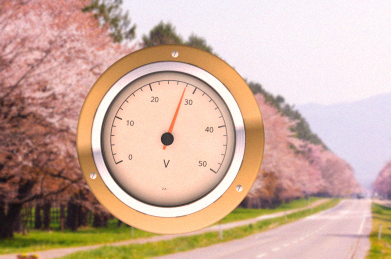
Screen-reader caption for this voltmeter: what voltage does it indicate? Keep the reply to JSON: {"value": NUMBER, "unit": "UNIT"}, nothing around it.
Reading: {"value": 28, "unit": "V"}
